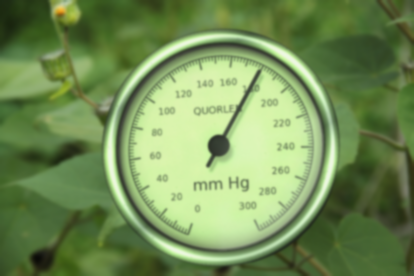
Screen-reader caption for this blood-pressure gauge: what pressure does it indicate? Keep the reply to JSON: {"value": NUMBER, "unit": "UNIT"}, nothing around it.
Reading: {"value": 180, "unit": "mmHg"}
